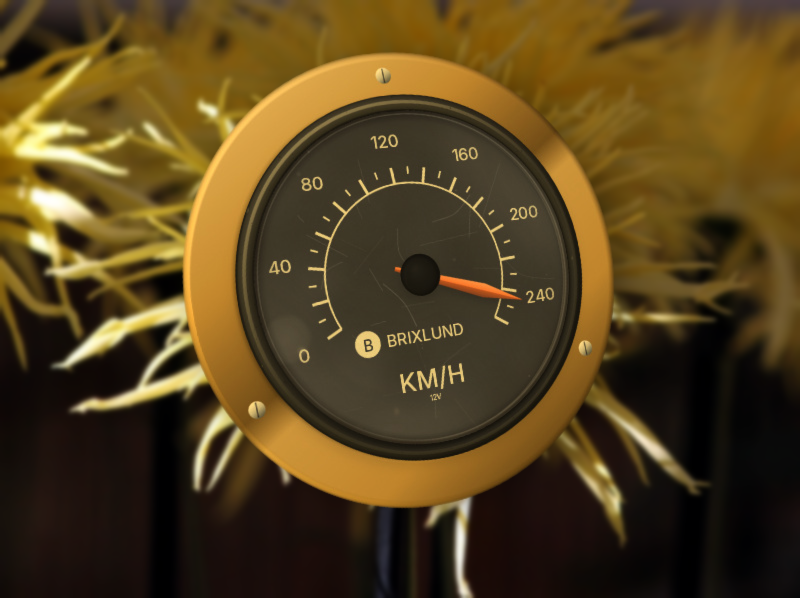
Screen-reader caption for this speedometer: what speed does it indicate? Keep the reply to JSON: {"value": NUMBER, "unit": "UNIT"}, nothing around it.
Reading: {"value": 245, "unit": "km/h"}
